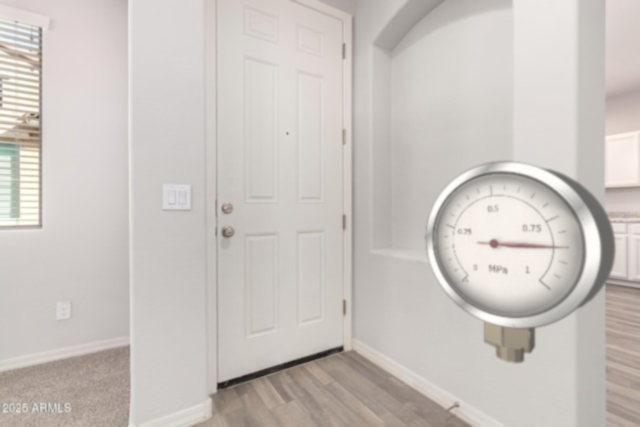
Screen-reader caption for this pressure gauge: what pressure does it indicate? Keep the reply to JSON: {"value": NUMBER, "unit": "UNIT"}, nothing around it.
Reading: {"value": 0.85, "unit": "MPa"}
